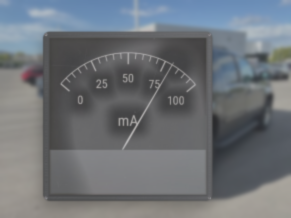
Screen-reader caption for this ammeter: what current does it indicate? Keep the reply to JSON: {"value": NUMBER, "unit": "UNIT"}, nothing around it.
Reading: {"value": 80, "unit": "mA"}
